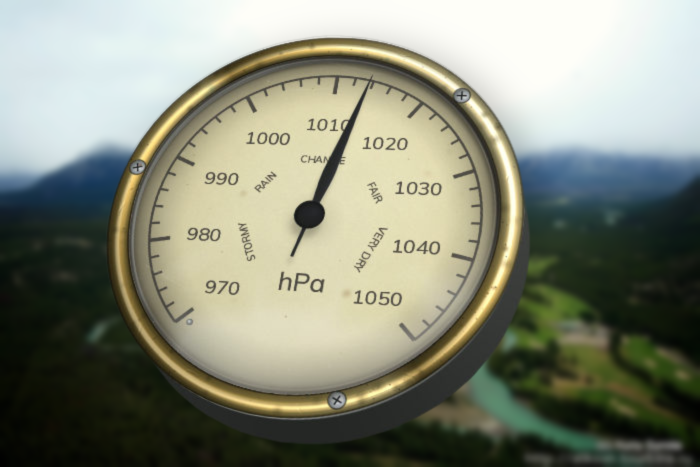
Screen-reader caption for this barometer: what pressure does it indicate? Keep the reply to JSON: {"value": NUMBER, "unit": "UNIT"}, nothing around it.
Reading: {"value": 1014, "unit": "hPa"}
